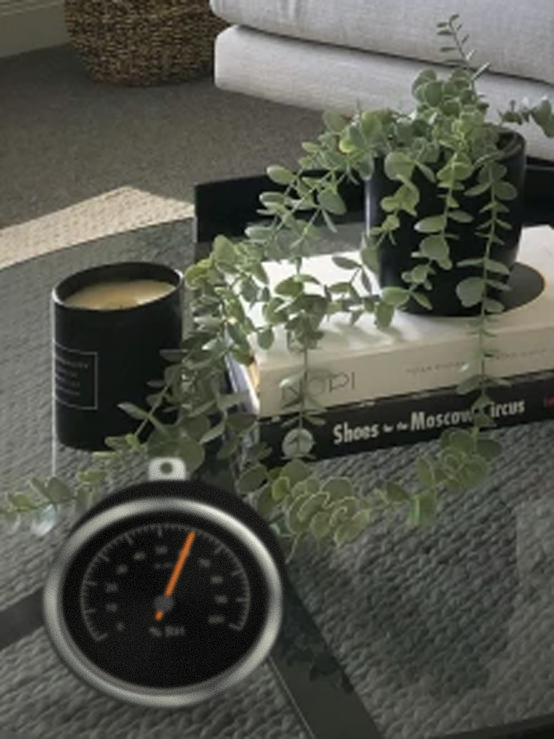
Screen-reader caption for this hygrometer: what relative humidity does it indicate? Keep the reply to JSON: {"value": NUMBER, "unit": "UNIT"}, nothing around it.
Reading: {"value": 60, "unit": "%"}
